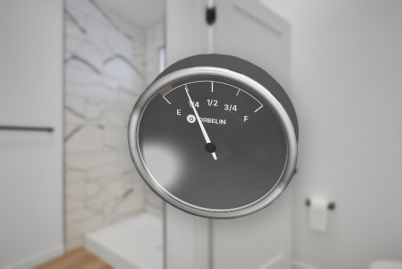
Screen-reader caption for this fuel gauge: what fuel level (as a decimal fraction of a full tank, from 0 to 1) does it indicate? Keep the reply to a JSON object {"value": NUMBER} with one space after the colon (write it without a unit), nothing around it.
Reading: {"value": 0.25}
